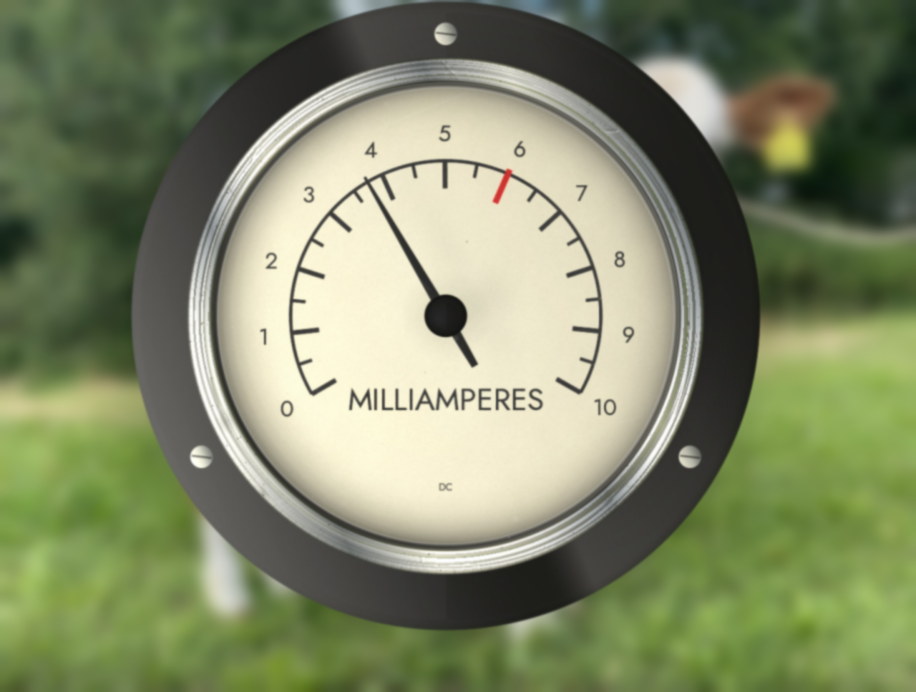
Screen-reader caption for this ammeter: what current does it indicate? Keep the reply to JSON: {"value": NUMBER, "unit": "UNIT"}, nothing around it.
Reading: {"value": 3.75, "unit": "mA"}
